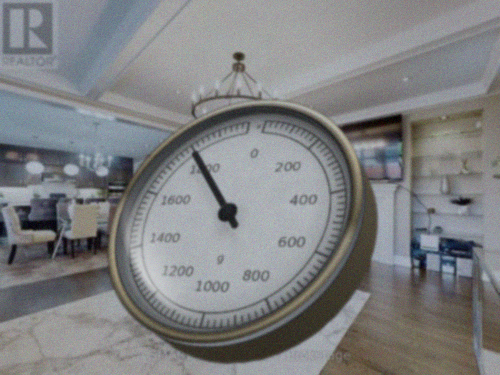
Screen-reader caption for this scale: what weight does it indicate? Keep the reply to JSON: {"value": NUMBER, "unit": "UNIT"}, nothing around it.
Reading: {"value": 1800, "unit": "g"}
